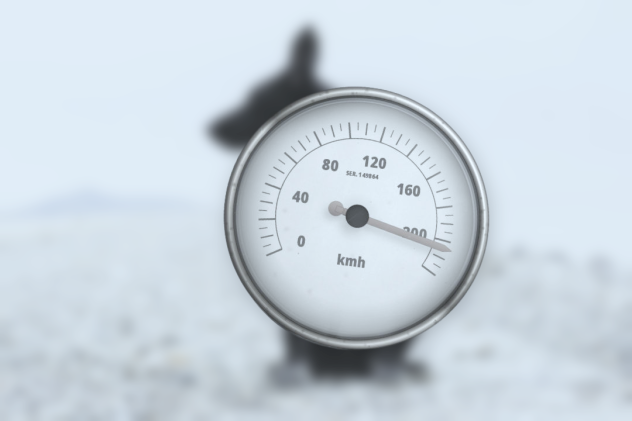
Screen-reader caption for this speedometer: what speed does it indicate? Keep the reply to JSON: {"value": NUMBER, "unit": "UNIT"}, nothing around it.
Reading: {"value": 205, "unit": "km/h"}
